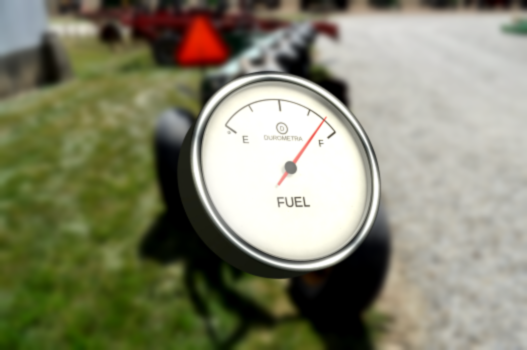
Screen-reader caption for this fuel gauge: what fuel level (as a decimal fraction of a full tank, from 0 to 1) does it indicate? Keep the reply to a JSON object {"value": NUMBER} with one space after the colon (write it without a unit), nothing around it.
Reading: {"value": 0.875}
